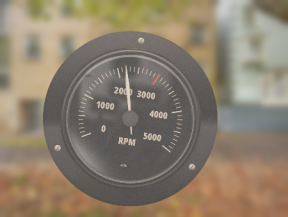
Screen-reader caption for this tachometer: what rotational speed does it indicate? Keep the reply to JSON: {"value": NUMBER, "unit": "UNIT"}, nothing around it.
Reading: {"value": 2200, "unit": "rpm"}
